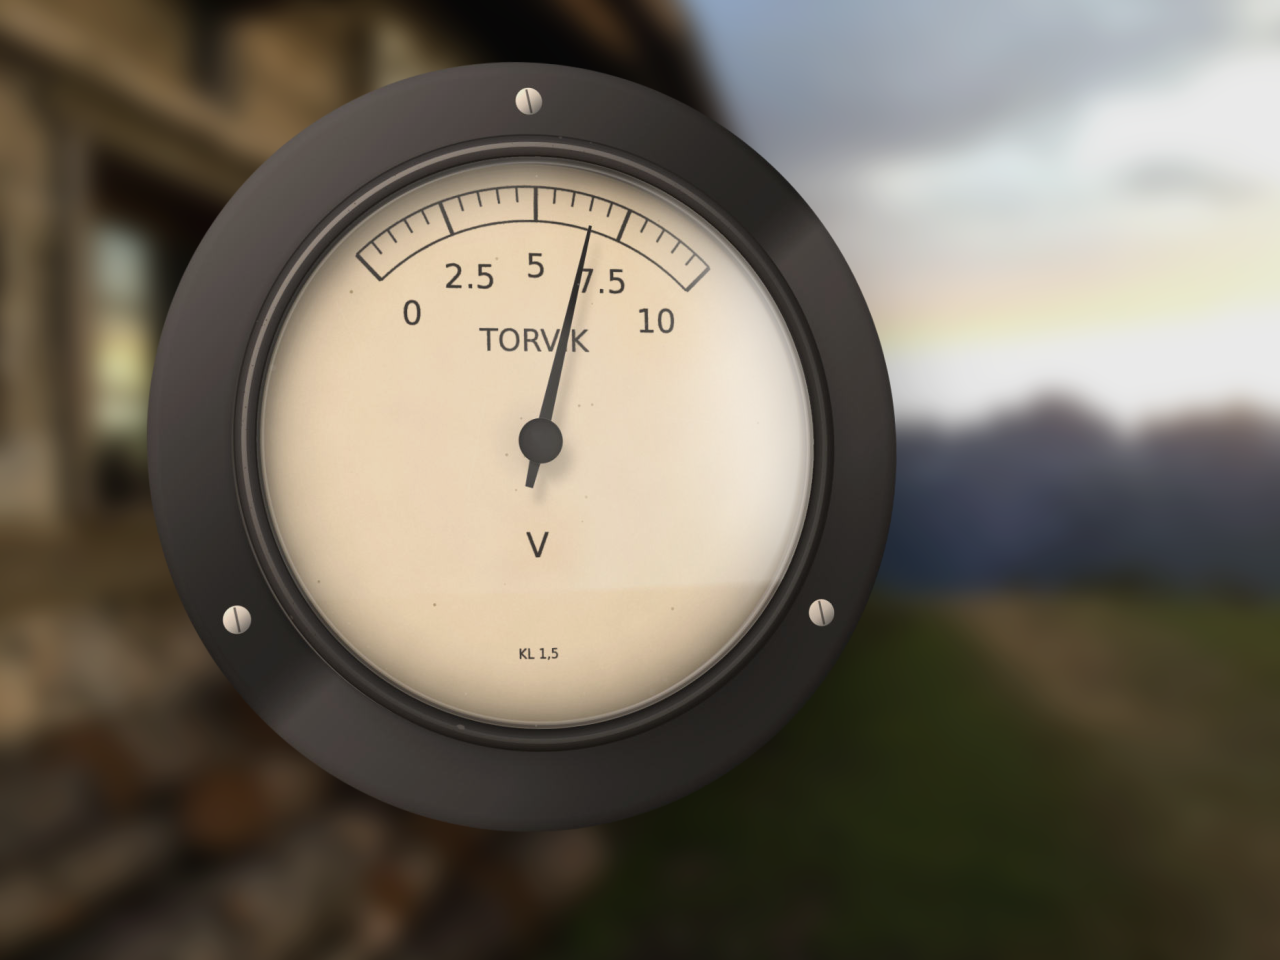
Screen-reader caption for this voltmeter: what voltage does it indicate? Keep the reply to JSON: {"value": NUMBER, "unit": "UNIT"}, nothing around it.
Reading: {"value": 6.5, "unit": "V"}
